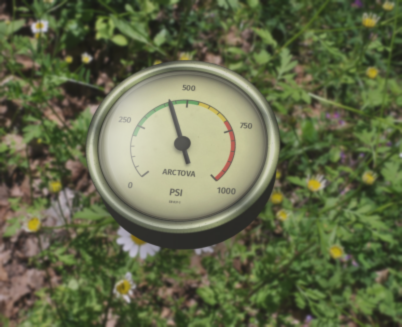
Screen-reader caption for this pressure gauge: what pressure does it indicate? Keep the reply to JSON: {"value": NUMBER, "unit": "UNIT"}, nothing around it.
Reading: {"value": 425, "unit": "psi"}
